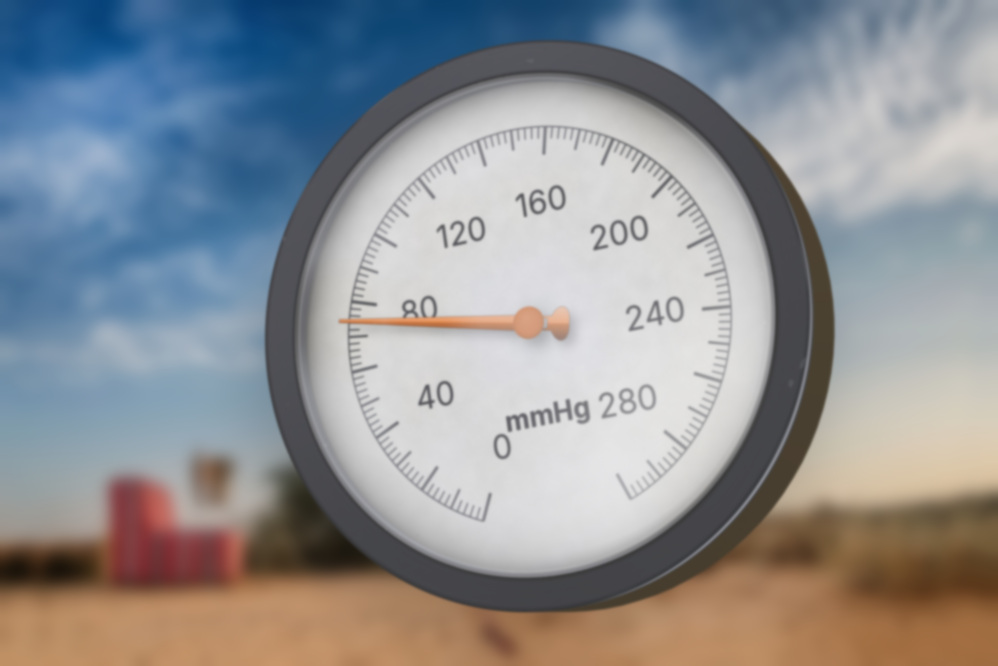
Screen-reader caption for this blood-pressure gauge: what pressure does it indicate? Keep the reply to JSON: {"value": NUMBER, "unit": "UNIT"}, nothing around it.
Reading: {"value": 74, "unit": "mmHg"}
